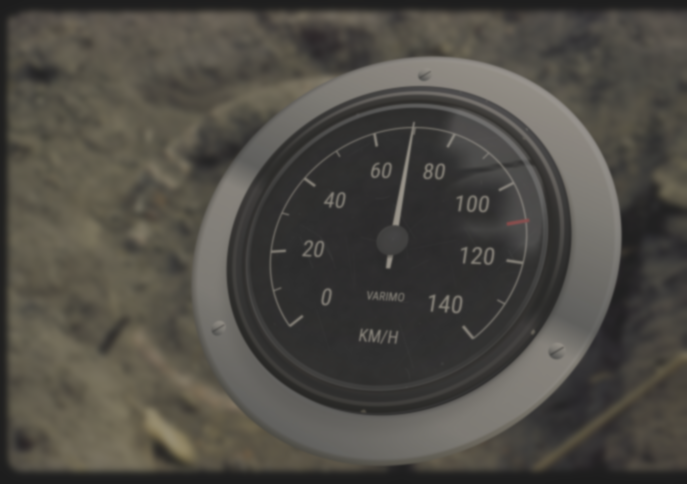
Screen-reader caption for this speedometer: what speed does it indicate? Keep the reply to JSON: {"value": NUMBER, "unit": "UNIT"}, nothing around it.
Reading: {"value": 70, "unit": "km/h"}
